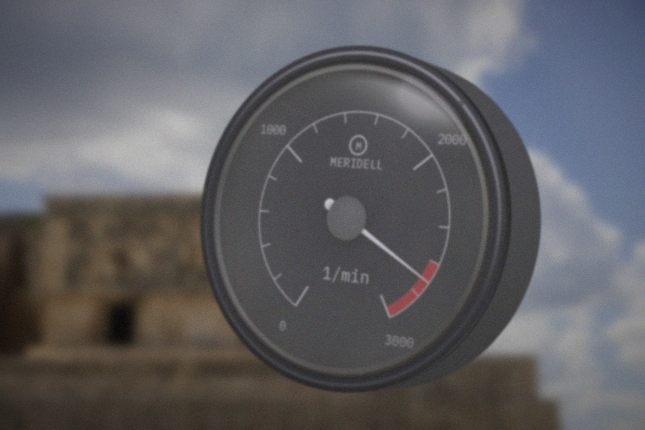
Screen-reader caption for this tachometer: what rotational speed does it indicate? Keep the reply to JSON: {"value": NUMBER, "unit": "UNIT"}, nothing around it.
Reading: {"value": 2700, "unit": "rpm"}
